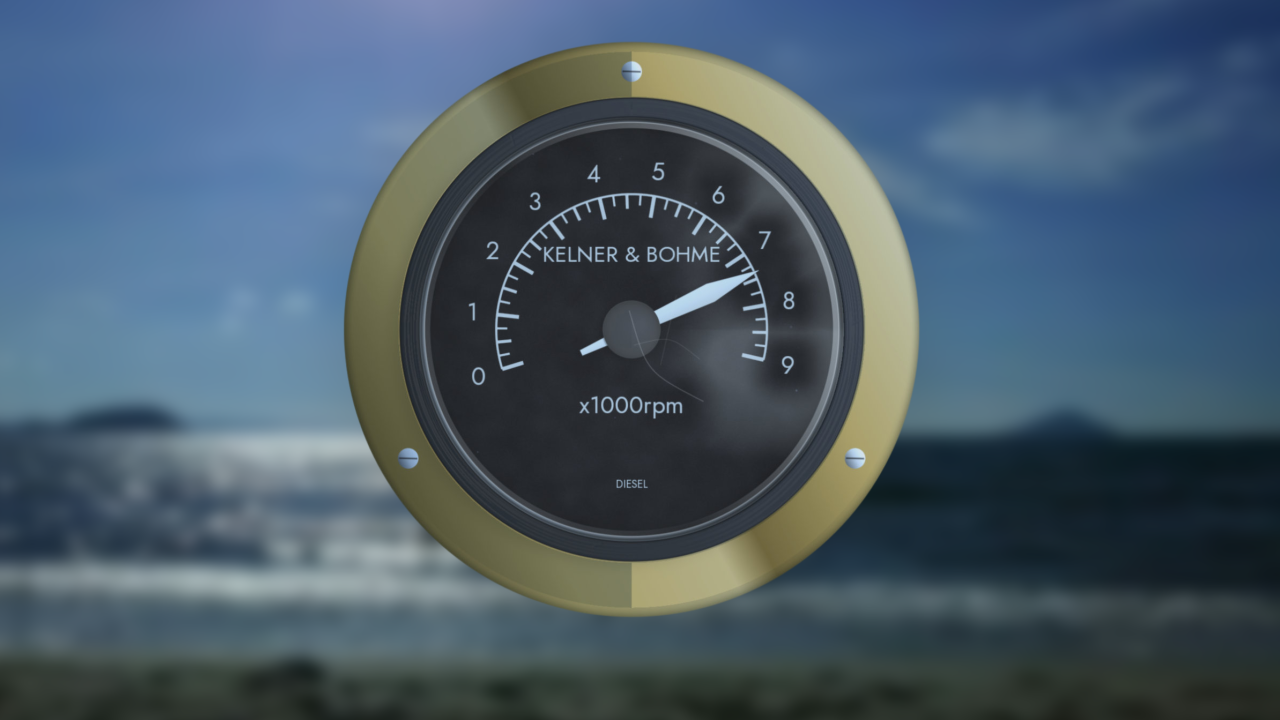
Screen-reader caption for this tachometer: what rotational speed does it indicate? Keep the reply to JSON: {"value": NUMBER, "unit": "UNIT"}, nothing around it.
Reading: {"value": 7375, "unit": "rpm"}
